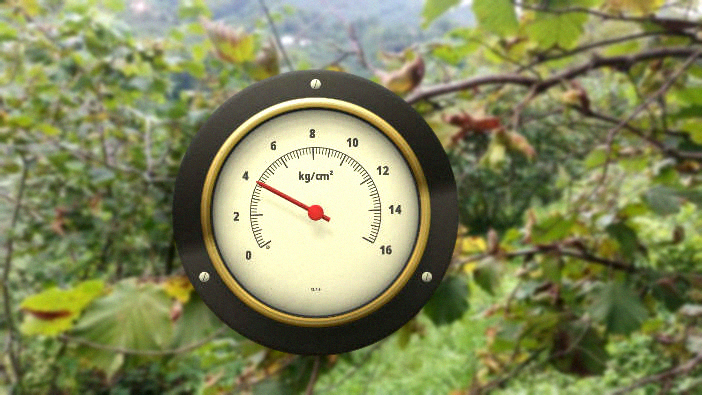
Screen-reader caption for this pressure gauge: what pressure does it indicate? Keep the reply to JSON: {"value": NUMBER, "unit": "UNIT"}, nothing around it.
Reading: {"value": 4, "unit": "kg/cm²"}
